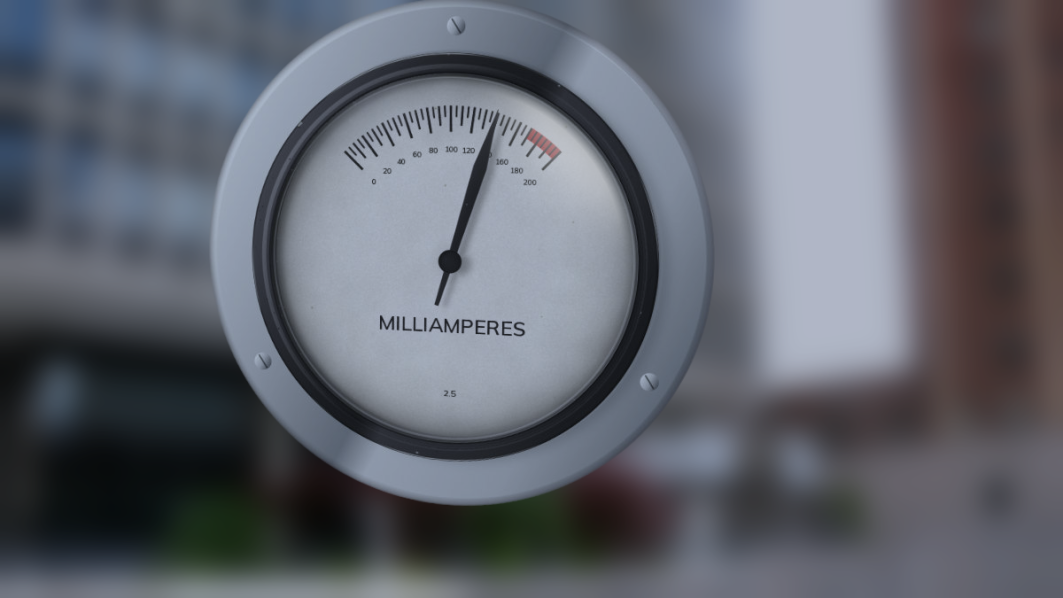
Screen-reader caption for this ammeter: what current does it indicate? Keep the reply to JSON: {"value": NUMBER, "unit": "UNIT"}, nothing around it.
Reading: {"value": 140, "unit": "mA"}
